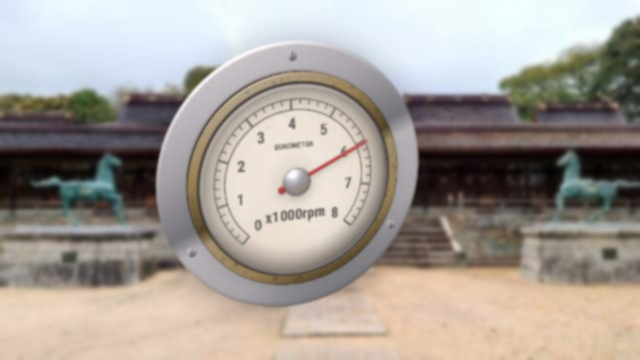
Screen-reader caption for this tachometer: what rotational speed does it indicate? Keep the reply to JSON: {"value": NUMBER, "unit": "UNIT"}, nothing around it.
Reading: {"value": 6000, "unit": "rpm"}
